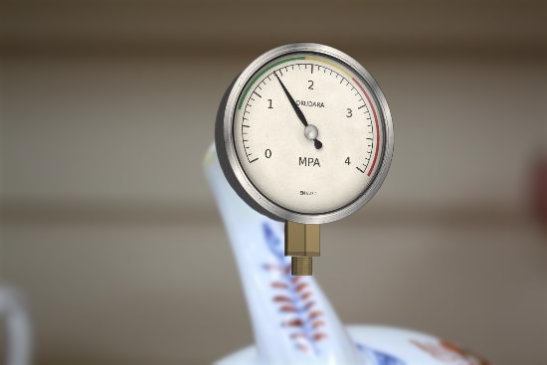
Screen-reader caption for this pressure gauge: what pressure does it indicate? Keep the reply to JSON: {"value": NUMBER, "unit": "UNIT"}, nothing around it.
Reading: {"value": 1.4, "unit": "MPa"}
